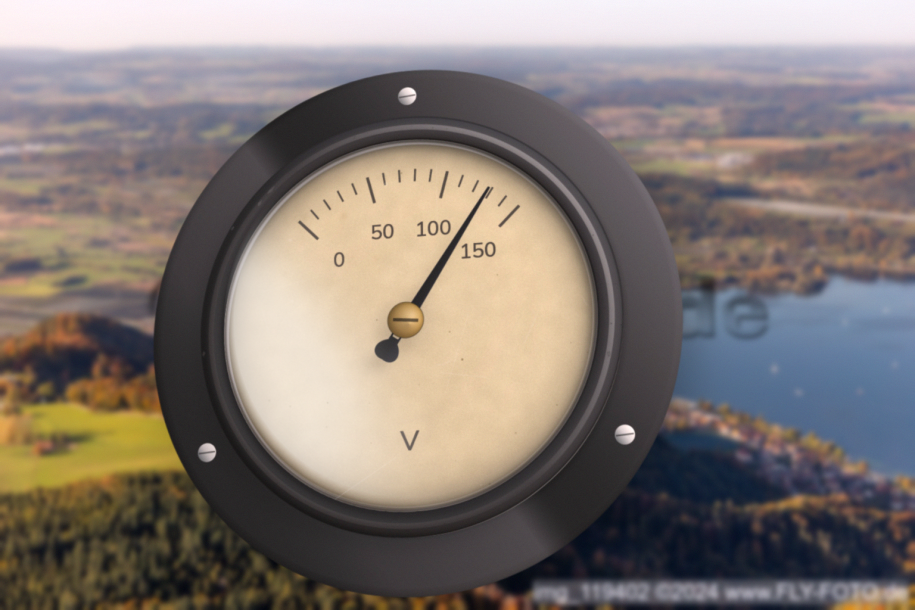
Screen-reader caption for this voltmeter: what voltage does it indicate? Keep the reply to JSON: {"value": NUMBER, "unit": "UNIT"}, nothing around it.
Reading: {"value": 130, "unit": "V"}
